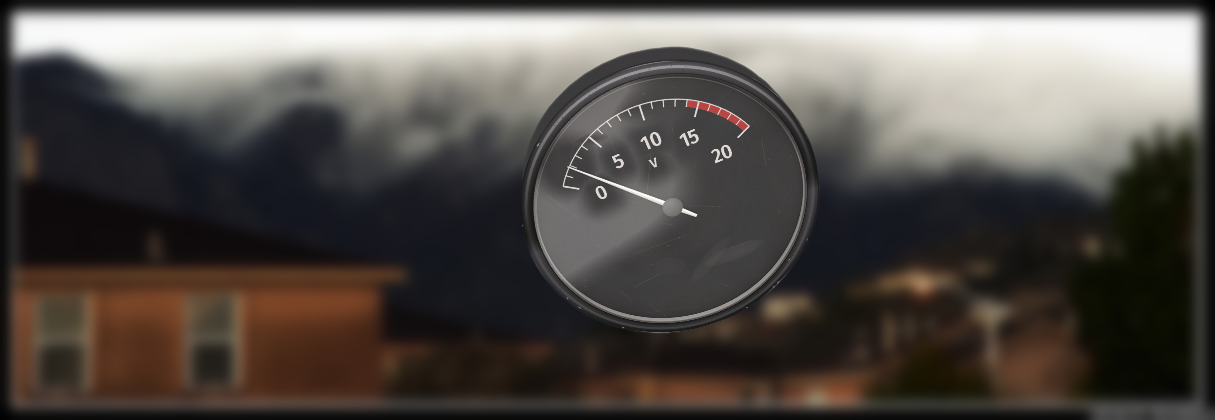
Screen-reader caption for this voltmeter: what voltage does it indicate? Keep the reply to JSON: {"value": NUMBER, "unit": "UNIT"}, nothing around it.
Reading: {"value": 2, "unit": "V"}
